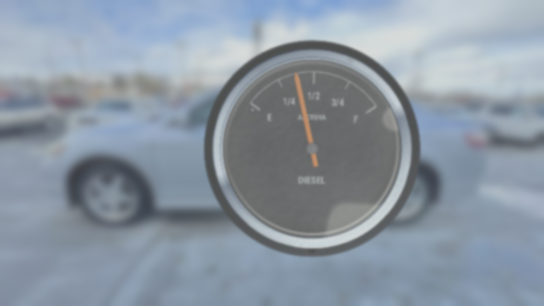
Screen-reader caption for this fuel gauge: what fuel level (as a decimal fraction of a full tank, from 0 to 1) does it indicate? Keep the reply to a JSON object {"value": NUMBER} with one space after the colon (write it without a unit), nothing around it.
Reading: {"value": 0.375}
